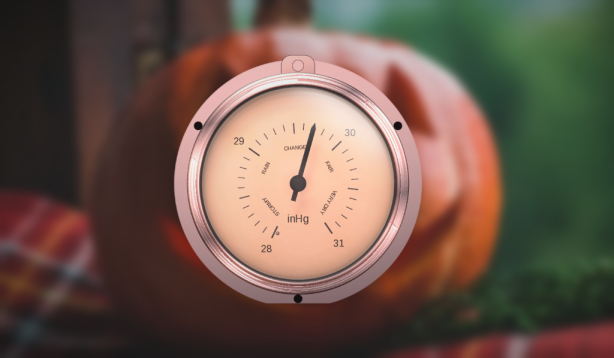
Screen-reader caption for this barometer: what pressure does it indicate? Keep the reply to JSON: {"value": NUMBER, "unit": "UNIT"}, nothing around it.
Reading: {"value": 29.7, "unit": "inHg"}
